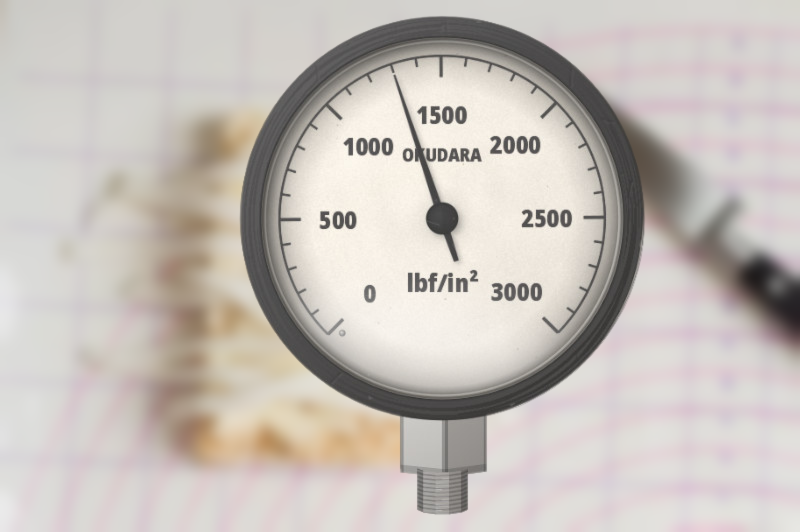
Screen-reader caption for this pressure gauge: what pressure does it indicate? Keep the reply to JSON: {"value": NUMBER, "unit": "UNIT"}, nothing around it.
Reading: {"value": 1300, "unit": "psi"}
